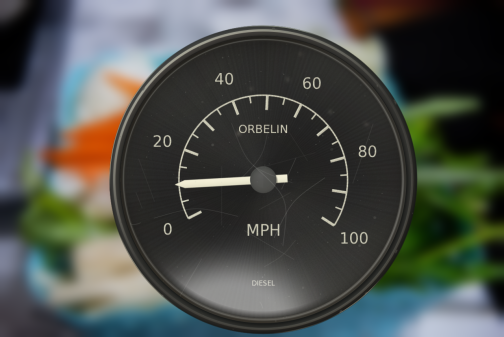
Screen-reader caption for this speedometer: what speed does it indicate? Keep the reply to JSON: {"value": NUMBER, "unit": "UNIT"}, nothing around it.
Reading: {"value": 10, "unit": "mph"}
